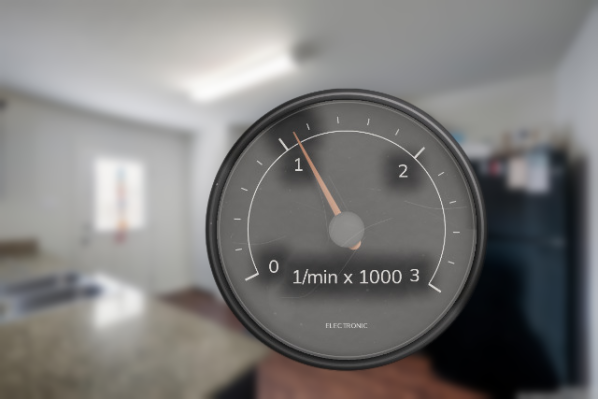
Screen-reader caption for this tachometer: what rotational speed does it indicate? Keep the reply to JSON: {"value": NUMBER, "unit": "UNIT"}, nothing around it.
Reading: {"value": 1100, "unit": "rpm"}
